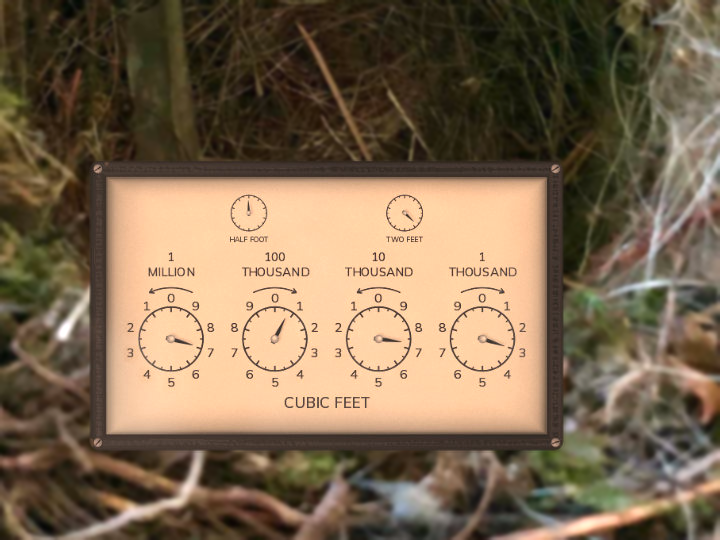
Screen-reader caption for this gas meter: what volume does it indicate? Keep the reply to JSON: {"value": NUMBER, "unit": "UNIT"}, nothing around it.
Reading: {"value": 707300, "unit": "ft³"}
